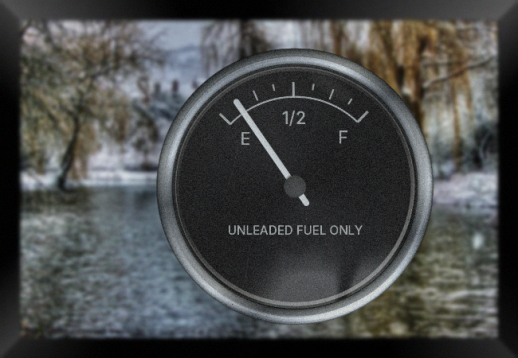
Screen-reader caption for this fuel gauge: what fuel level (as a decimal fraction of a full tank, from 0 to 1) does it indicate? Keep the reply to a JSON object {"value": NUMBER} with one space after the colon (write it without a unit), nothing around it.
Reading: {"value": 0.125}
